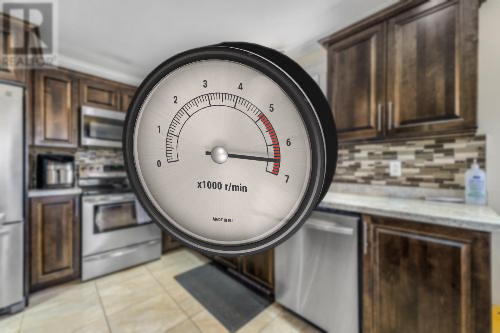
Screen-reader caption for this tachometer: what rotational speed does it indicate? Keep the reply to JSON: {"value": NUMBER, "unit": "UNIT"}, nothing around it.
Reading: {"value": 6500, "unit": "rpm"}
